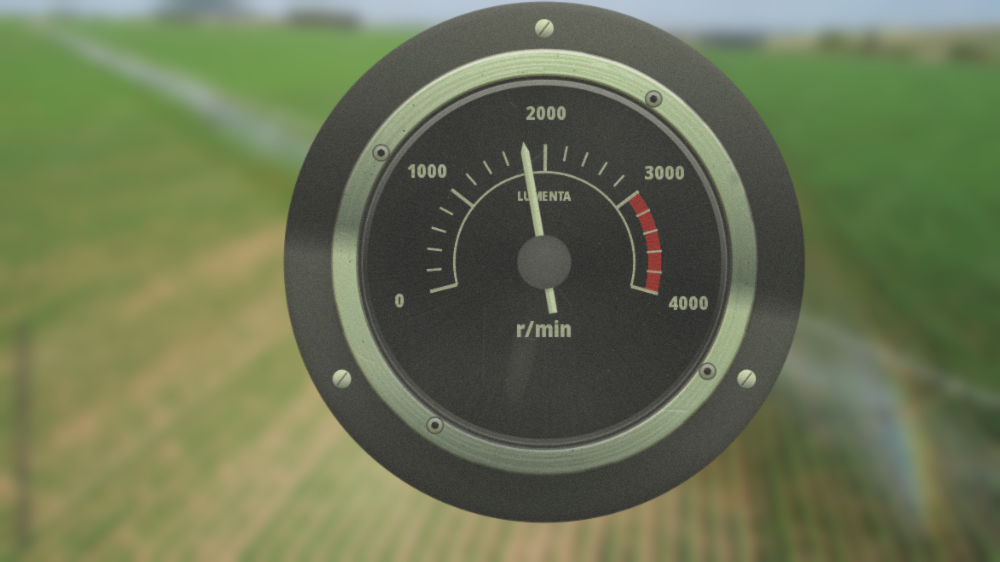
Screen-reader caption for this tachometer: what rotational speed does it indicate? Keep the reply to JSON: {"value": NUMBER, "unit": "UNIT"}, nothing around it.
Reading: {"value": 1800, "unit": "rpm"}
